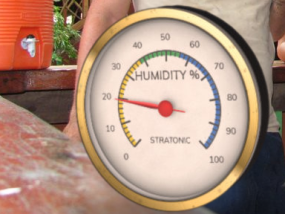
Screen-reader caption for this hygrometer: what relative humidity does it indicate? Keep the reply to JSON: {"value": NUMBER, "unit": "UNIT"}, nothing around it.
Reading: {"value": 20, "unit": "%"}
